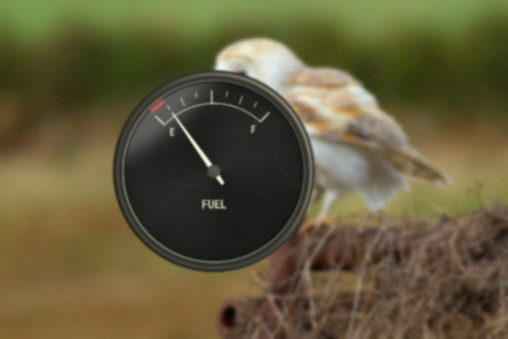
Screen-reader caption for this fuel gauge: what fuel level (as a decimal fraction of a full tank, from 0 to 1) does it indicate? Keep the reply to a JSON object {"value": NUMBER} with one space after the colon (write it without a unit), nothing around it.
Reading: {"value": 0.125}
